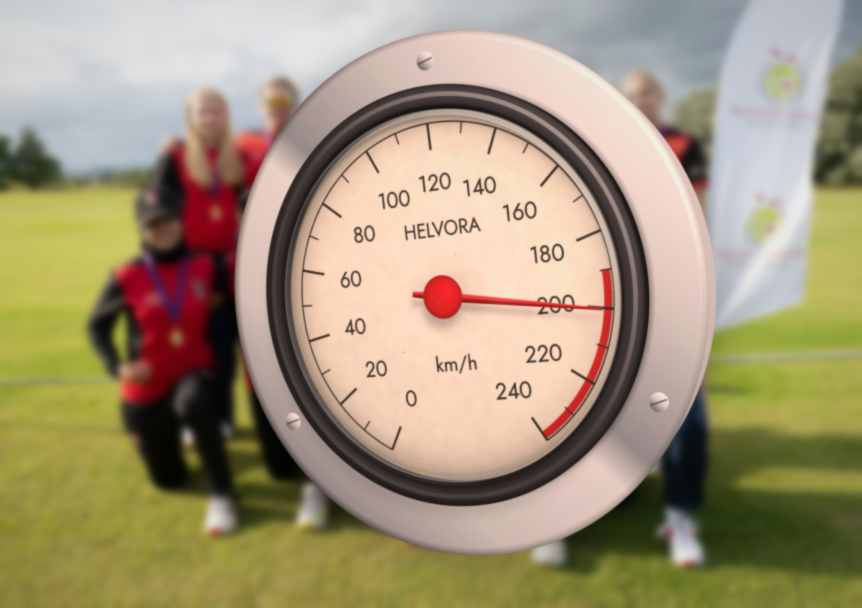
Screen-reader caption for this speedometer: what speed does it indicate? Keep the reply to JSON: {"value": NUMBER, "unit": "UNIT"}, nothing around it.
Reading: {"value": 200, "unit": "km/h"}
